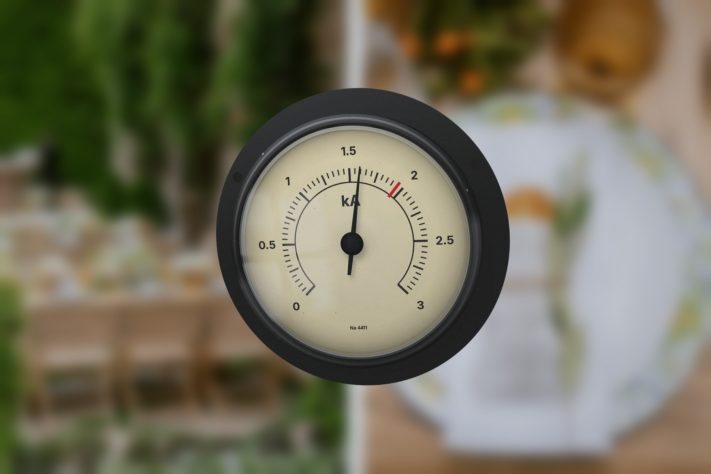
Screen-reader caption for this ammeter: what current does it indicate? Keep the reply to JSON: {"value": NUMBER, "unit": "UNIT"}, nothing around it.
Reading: {"value": 1.6, "unit": "kA"}
